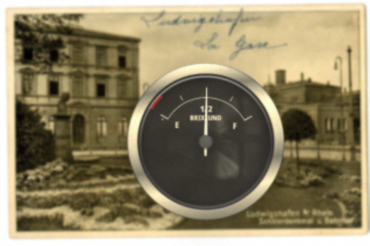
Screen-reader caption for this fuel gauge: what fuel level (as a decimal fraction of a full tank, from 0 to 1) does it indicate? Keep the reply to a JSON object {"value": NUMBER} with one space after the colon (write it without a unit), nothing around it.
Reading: {"value": 0.5}
